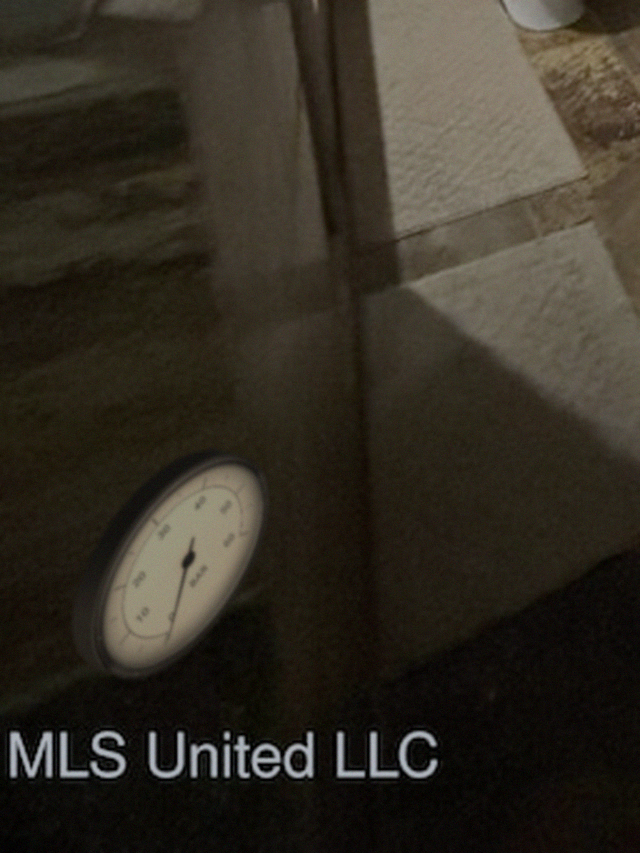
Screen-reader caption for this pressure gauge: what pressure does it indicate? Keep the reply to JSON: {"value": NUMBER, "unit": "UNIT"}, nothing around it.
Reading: {"value": 0, "unit": "bar"}
